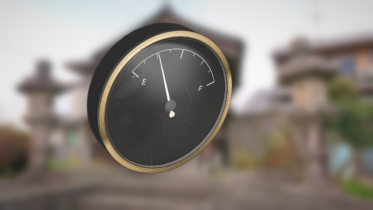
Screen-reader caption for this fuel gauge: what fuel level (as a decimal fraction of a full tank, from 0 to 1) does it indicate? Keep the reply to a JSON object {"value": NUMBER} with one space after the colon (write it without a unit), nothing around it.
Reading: {"value": 0.25}
